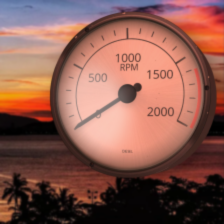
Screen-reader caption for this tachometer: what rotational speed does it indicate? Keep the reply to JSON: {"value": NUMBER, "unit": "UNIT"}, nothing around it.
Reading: {"value": 0, "unit": "rpm"}
